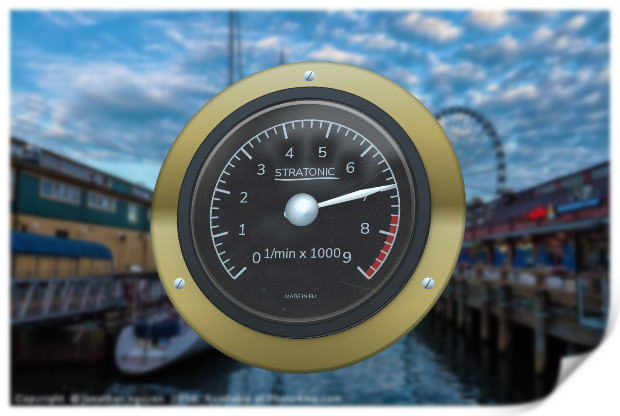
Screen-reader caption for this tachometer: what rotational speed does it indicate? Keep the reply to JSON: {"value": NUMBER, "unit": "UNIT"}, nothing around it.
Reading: {"value": 7000, "unit": "rpm"}
